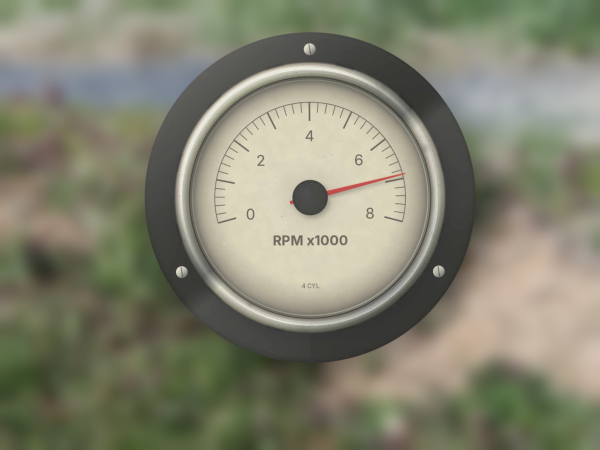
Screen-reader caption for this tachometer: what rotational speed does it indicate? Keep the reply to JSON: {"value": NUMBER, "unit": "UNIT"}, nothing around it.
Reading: {"value": 6900, "unit": "rpm"}
